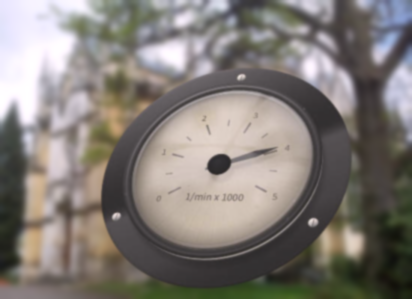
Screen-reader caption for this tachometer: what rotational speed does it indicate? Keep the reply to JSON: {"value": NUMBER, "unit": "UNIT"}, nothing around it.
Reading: {"value": 4000, "unit": "rpm"}
